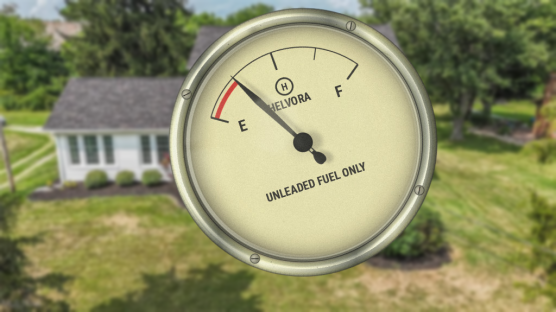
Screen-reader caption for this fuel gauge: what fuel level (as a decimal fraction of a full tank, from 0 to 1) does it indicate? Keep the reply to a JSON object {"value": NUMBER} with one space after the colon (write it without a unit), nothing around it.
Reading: {"value": 0.25}
